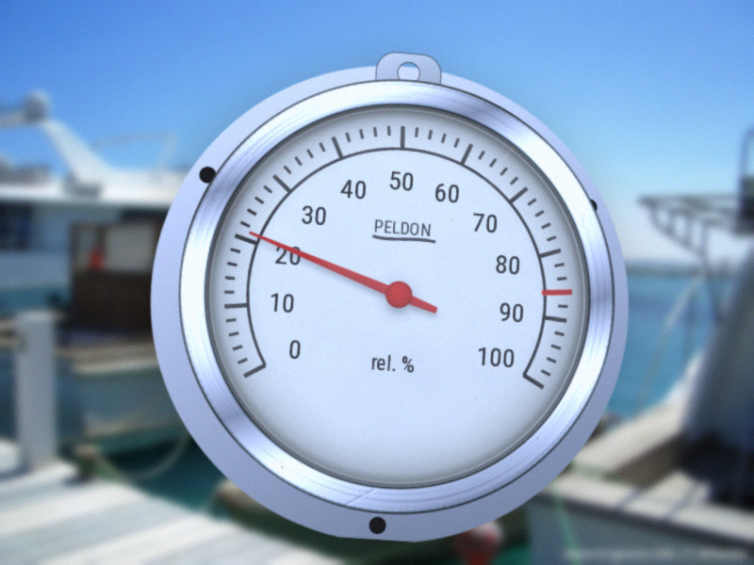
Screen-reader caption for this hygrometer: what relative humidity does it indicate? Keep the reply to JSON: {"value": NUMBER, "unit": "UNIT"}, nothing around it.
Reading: {"value": 21, "unit": "%"}
